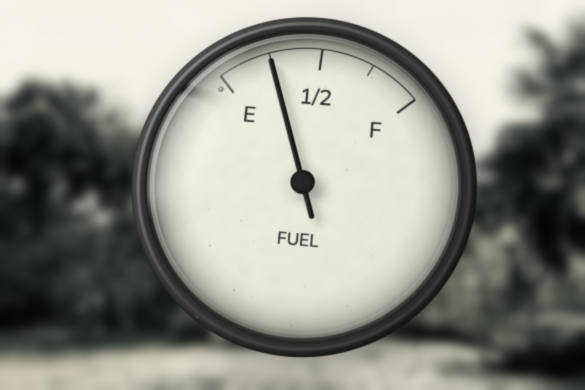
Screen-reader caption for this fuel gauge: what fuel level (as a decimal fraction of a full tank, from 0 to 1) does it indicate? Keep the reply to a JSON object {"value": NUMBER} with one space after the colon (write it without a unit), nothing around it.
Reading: {"value": 0.25}
